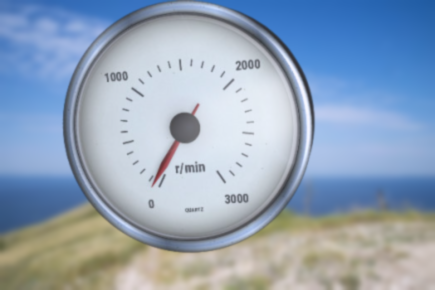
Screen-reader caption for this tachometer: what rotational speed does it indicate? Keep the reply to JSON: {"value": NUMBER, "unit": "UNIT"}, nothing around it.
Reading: {"value": 50, "unit": "rpm"}
